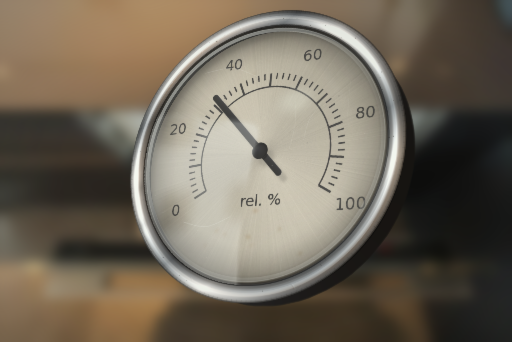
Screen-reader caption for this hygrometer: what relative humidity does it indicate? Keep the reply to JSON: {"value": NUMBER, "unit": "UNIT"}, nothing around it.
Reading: {"value": 32, "unit": "%"}
